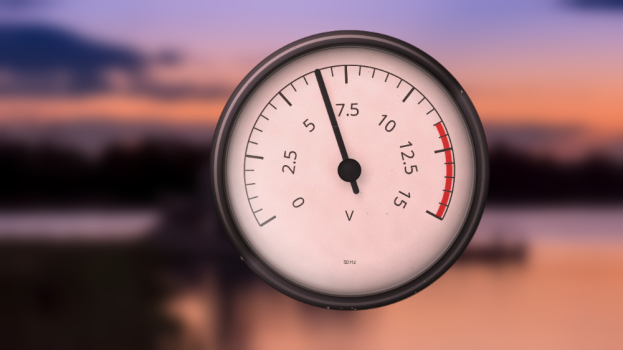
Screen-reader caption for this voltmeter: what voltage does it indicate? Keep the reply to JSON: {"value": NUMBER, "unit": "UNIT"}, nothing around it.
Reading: {"value": 6.5, "unit": "V"}
